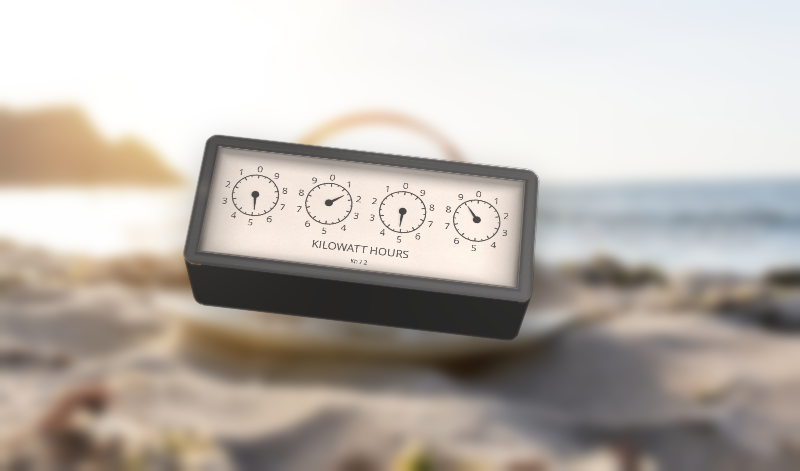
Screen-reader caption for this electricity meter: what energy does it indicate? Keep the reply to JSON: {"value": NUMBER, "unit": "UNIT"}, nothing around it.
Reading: {"value": 5149, "unit": "kWh"}
